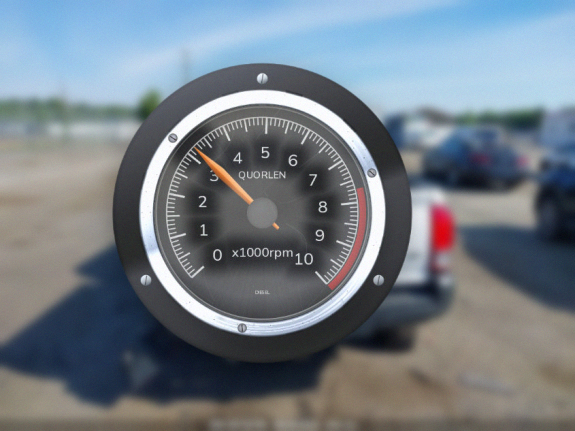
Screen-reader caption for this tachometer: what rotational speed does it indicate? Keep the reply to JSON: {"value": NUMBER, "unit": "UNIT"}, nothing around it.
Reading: {"value": 3200, "unit": "rpm"}
